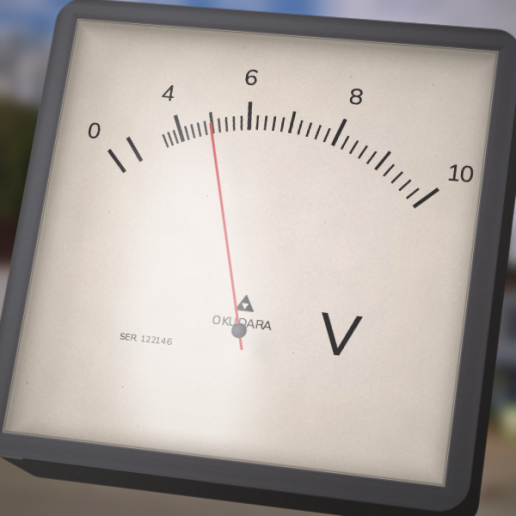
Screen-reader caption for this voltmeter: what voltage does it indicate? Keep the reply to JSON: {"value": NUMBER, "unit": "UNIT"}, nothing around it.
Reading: {"value": 5, "unit": "V"}
